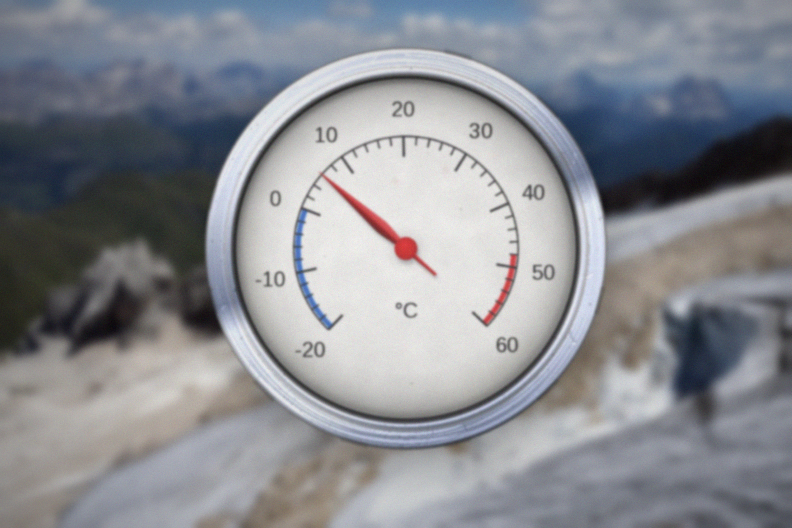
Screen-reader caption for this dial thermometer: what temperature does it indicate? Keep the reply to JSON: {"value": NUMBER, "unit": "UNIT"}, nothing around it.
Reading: {"value": 6, "unit": "°C"}
